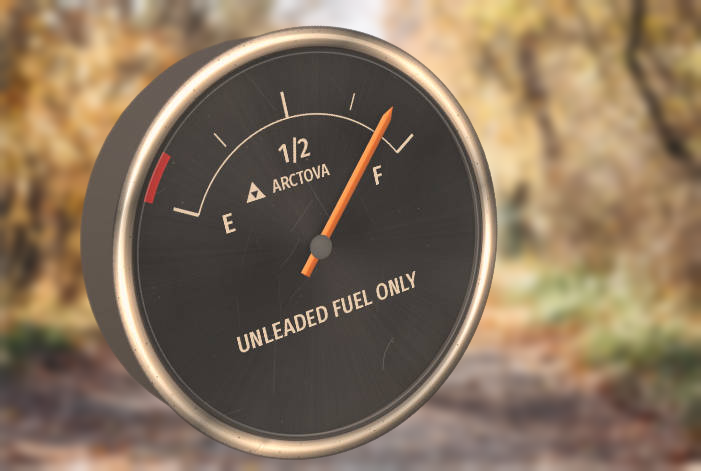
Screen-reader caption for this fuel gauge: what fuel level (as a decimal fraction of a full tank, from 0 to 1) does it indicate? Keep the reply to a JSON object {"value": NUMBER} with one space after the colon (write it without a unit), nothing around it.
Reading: {"value": 0.875}
